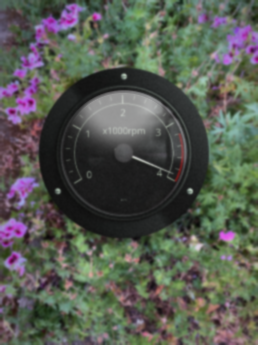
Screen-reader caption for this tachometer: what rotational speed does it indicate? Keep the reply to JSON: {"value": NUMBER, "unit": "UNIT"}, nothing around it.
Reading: {"value": 3900, "unit": "rpm"}
